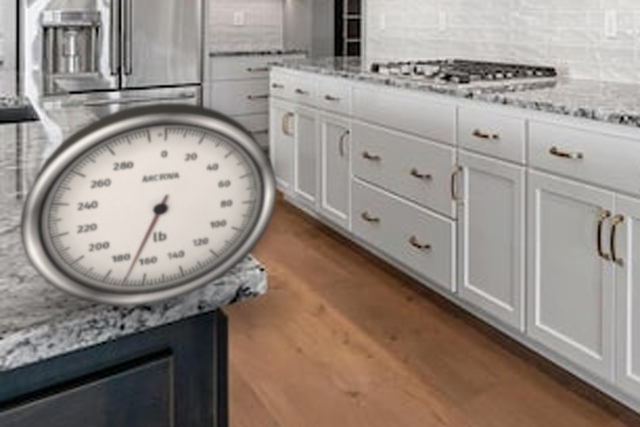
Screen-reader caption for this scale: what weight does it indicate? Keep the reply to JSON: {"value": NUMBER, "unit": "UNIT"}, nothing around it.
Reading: {"value": 170, "unit": "lb"}
